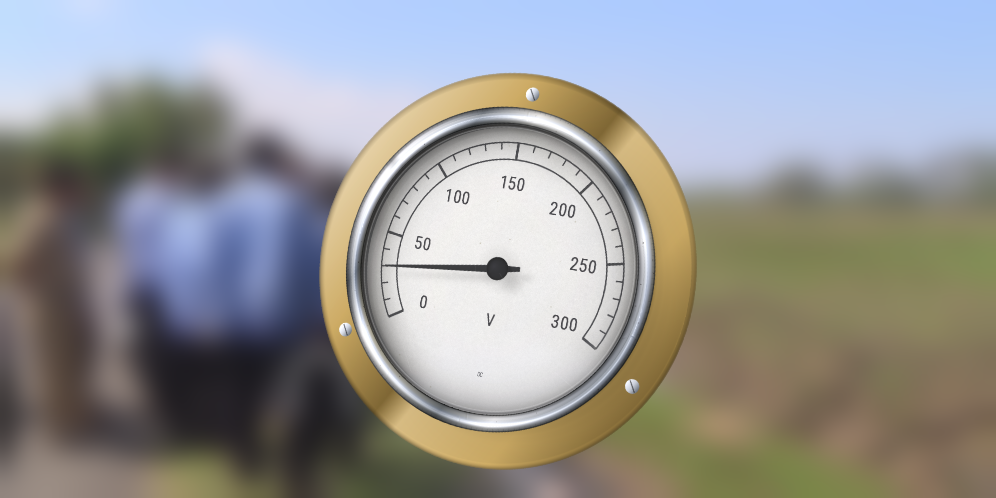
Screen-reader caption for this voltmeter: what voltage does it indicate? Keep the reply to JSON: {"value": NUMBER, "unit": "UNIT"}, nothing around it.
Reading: {"value": 30, "unit": "V"}
